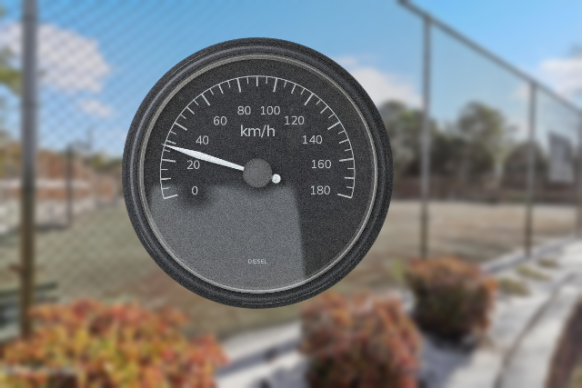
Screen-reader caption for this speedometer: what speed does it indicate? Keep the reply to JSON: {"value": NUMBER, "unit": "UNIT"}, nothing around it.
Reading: {"value": 27.5, "unit": "km/h"}
